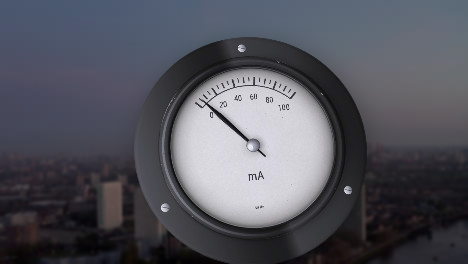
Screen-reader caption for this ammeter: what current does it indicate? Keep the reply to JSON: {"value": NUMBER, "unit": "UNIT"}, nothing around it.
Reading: {"value": 5, "unit": "mA"}
